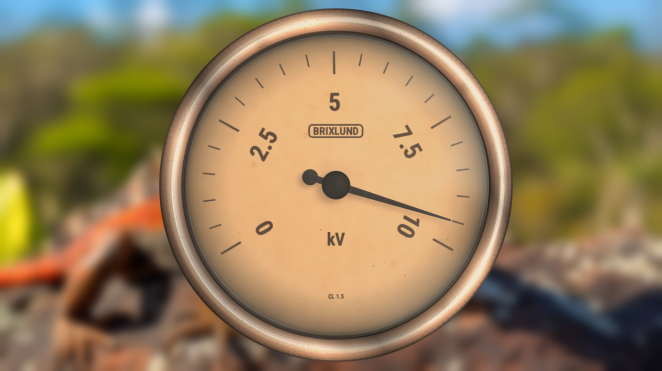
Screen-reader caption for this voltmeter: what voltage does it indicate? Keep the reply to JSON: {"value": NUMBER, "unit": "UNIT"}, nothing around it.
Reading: {"value": 9.5, "unit": "kV"}
